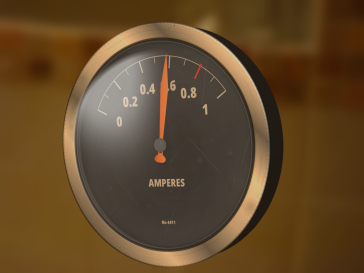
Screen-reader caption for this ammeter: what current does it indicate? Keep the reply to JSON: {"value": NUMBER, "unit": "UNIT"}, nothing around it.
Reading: {"value": 0.6, "unit": "A"}
